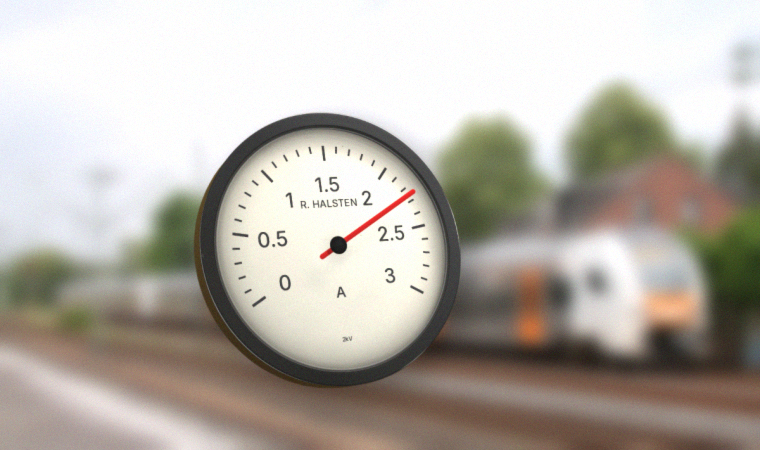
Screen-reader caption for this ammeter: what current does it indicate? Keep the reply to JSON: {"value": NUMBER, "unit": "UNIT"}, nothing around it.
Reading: {"value": 2.25, "unit": "A"}
